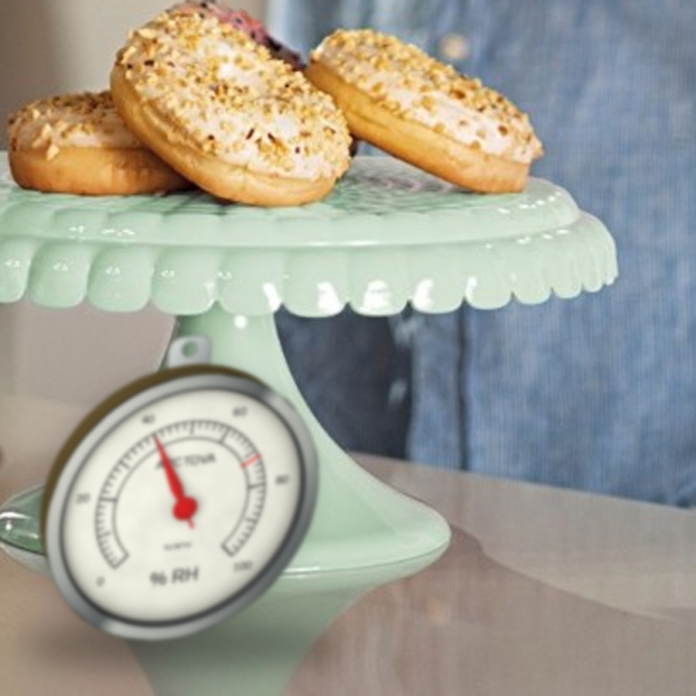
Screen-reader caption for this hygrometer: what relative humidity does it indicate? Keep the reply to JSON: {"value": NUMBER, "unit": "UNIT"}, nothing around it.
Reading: {"value": 40, "unit": "%"}
